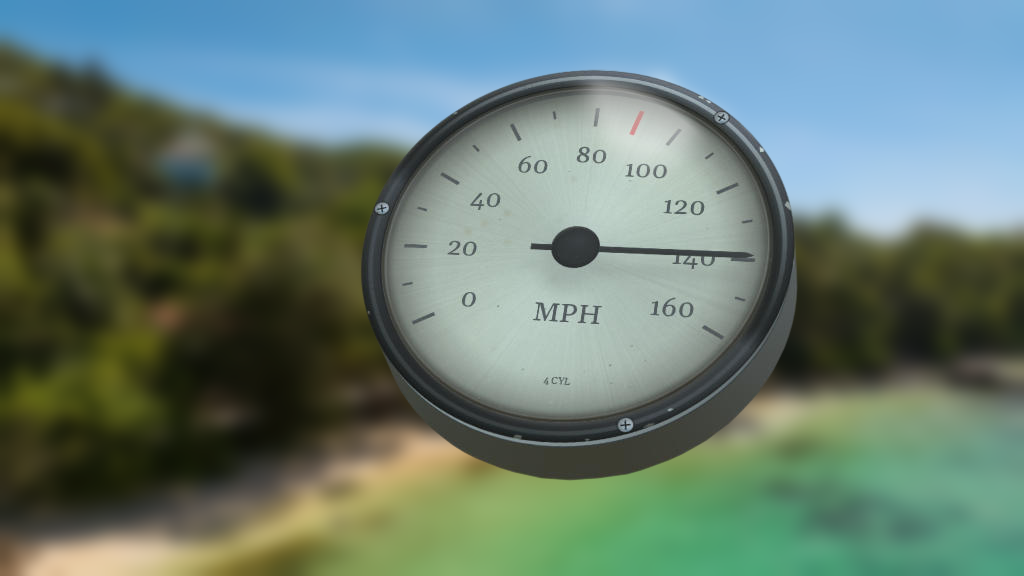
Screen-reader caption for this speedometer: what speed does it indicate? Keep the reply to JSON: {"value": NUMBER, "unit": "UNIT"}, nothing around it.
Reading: {"value": 140, "unit": "mph"}
